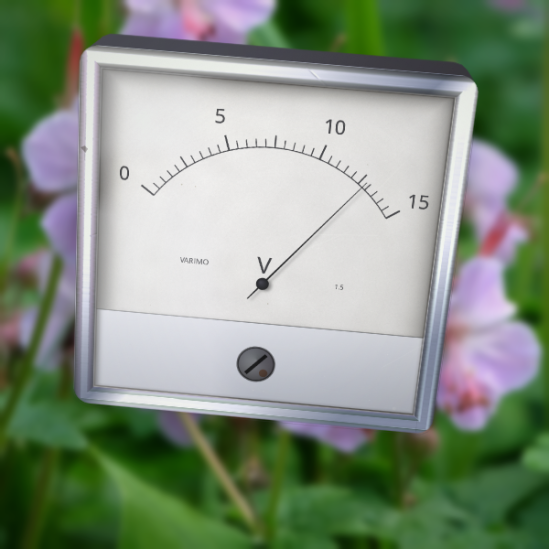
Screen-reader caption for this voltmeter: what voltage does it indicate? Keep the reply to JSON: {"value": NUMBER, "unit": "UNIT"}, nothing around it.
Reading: {"value": 12.75, "unit": "V"}
